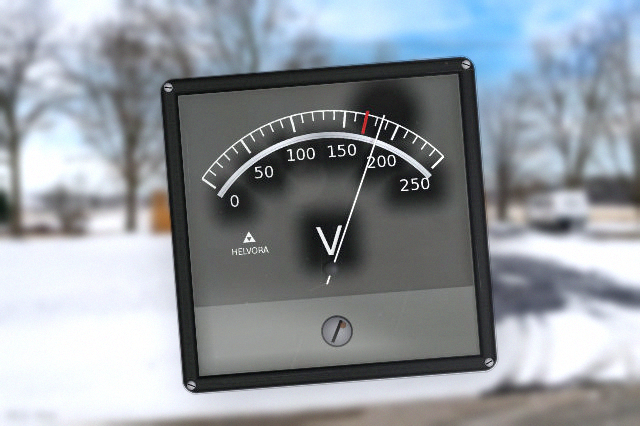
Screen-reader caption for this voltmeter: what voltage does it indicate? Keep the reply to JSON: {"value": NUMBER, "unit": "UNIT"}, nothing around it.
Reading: {"value": 185, "unit": "V"}
